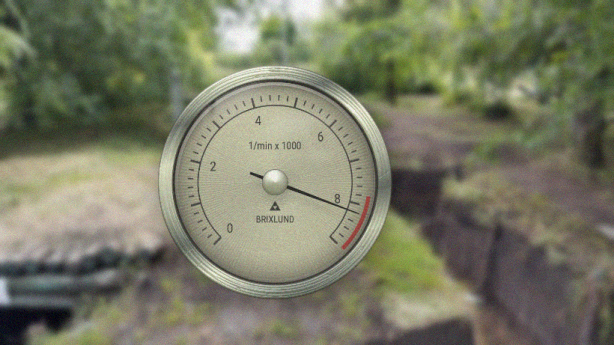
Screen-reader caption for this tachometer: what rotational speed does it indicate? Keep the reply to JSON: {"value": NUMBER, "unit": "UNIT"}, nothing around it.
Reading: {"value": 8200, "unit": "rpm"}
